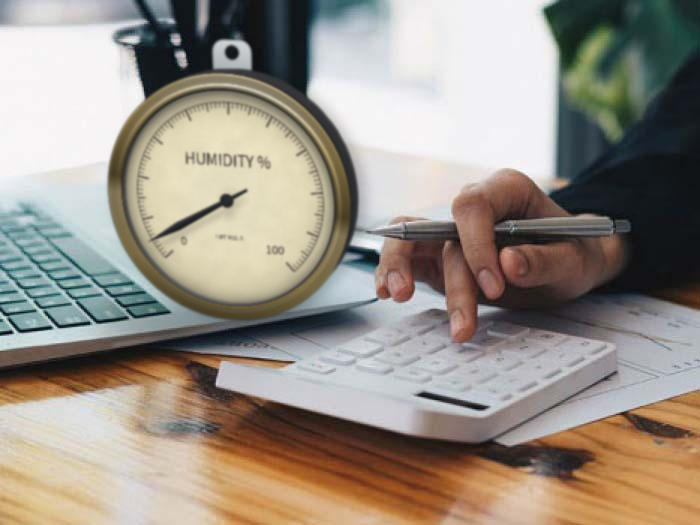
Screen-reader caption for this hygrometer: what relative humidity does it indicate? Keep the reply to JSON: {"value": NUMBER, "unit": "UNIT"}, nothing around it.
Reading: {"value": 5, "unit": "%"}
